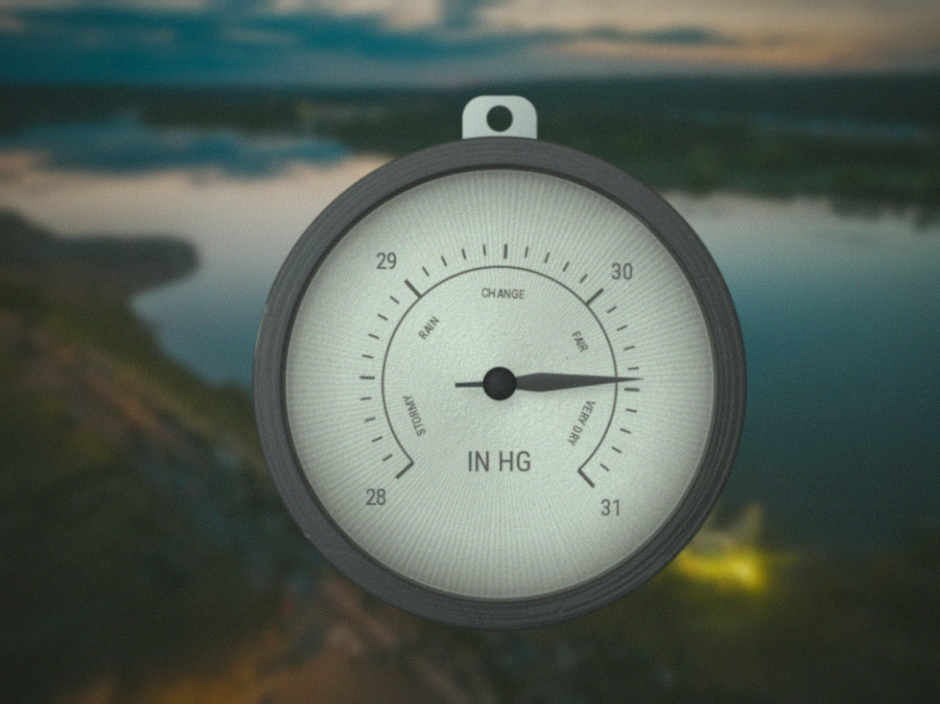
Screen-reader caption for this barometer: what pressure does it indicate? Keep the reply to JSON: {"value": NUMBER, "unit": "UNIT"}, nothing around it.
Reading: {"value": 30.45, "unit": "inHg"}
